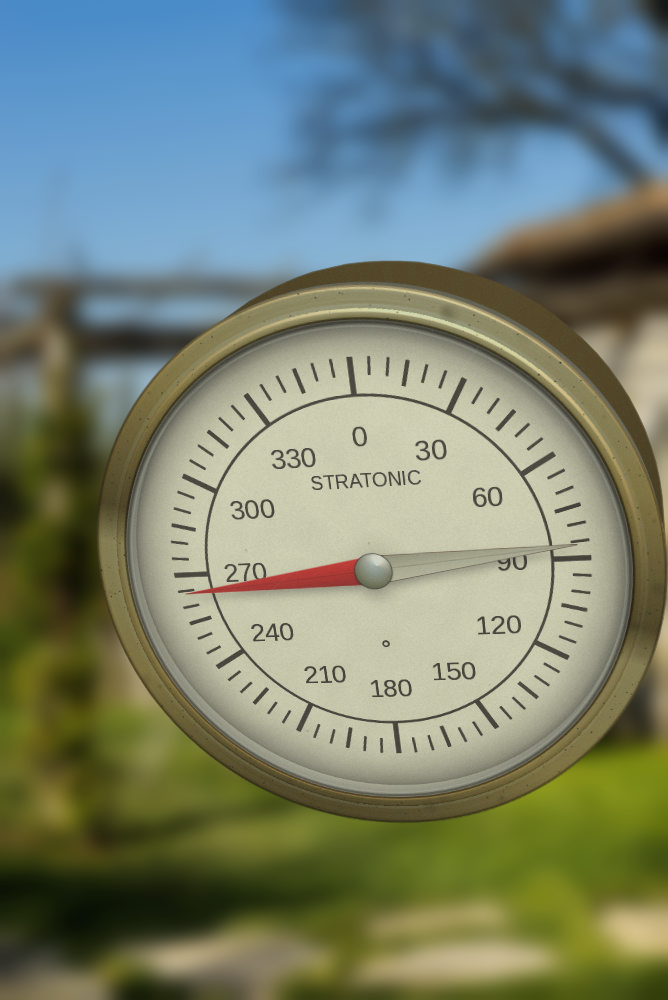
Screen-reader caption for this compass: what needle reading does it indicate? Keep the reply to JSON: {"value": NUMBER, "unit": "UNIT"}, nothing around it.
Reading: {"value": 265, "unit": "°"}
